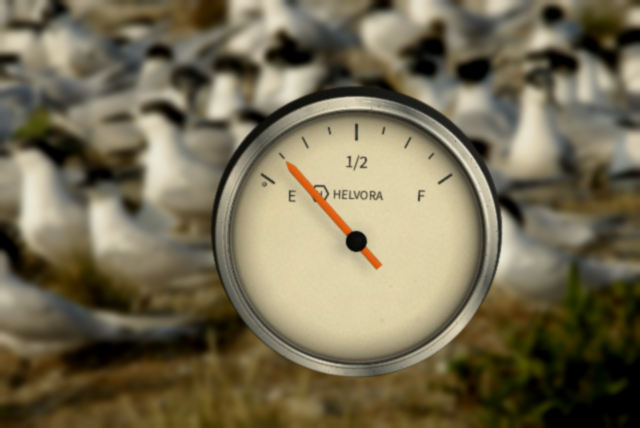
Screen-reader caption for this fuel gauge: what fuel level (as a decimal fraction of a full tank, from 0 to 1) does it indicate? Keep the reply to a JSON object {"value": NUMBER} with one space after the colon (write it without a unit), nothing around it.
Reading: {"value": 0.125}
